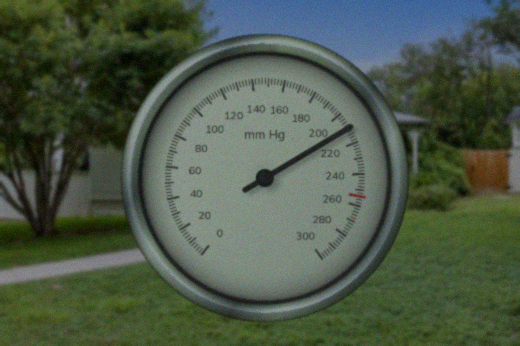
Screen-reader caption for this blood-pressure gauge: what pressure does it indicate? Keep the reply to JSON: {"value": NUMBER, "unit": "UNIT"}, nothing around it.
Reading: {"value": 210, "unit": "mmHg"}
